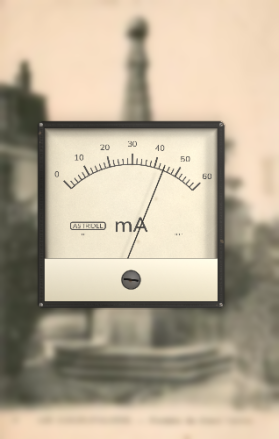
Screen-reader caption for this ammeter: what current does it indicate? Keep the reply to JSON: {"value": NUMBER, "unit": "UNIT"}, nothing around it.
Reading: {"value": 44, "unit": "mA"}
